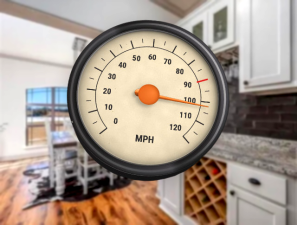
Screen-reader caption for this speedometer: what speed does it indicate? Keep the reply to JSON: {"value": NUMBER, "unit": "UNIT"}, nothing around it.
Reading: {"value": 102.5, "unit": "mph"}
